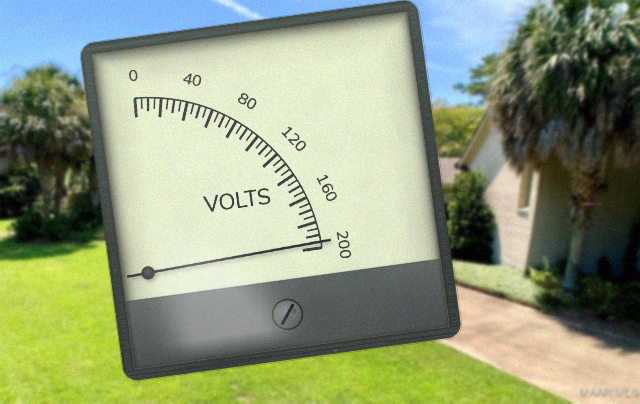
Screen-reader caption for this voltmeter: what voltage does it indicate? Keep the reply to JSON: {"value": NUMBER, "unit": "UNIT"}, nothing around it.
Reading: {"value": 195, "unit": "V"}
